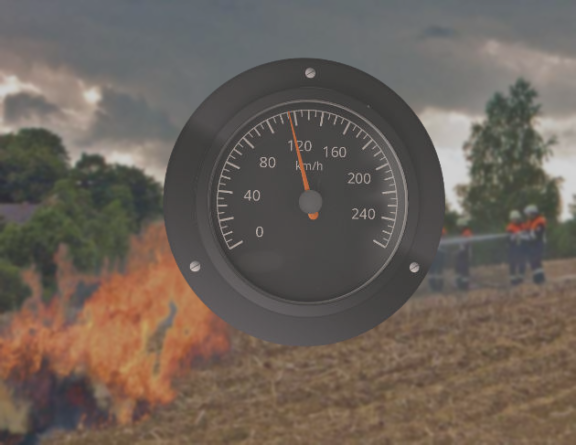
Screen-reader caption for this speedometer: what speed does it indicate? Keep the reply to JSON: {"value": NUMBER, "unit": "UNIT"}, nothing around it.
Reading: {"value": 115, "unit": "km/h"}
